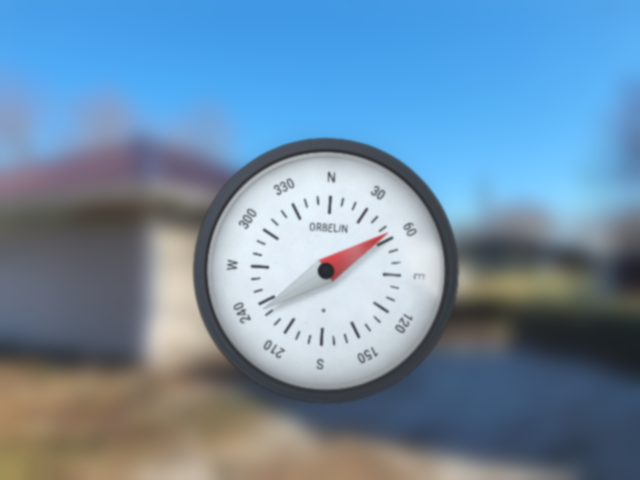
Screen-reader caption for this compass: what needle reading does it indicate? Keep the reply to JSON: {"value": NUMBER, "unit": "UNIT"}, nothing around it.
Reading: {"value": 55, "unit": "°"}
